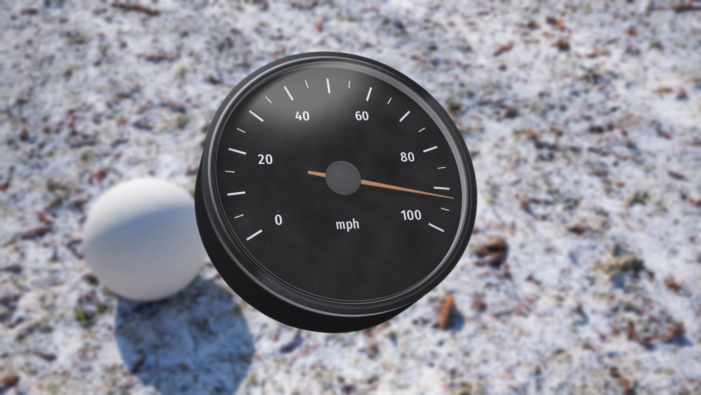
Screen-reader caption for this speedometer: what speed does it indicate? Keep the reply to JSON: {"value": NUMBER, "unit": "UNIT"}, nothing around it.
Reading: {"value": 92.5, "unit": "mph"}
